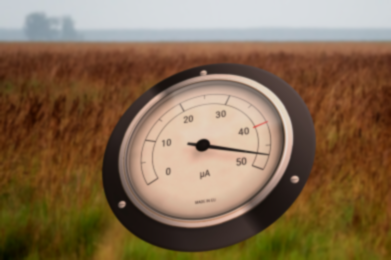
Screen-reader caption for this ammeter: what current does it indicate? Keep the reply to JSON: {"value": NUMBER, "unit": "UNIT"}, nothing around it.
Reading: {"value": 47.5, "unit": "µA"}
